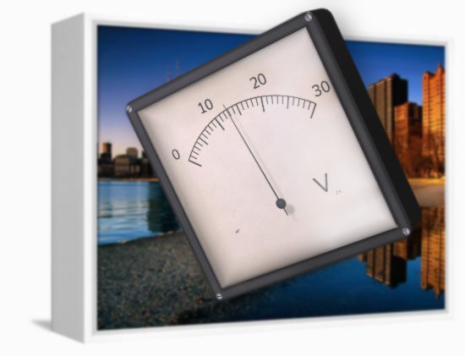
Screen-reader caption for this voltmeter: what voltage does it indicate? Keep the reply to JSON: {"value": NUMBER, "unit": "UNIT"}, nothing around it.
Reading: {"value": 13, "unit": "V"}
